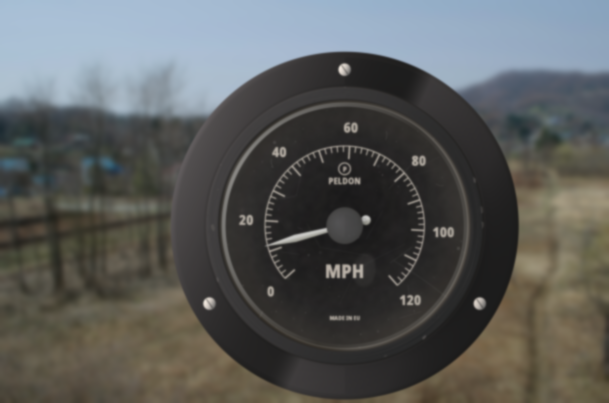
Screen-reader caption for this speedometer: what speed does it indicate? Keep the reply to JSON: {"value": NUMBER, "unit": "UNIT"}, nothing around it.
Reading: {"value": 12, "unit": "mph"}
